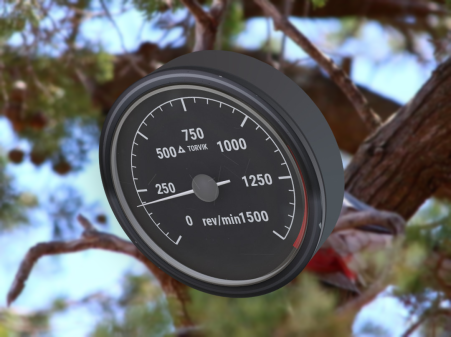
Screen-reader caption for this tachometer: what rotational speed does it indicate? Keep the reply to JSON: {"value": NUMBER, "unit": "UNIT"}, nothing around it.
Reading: {"value": 200, "unit": "rpm"}
